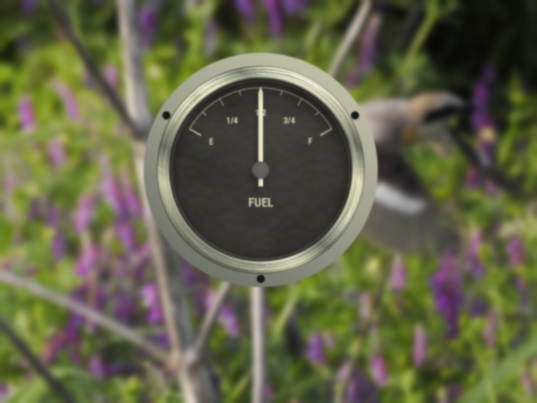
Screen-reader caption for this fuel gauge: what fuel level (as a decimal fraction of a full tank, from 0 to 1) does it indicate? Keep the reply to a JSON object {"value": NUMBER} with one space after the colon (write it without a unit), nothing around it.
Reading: {"value": 0.5}
